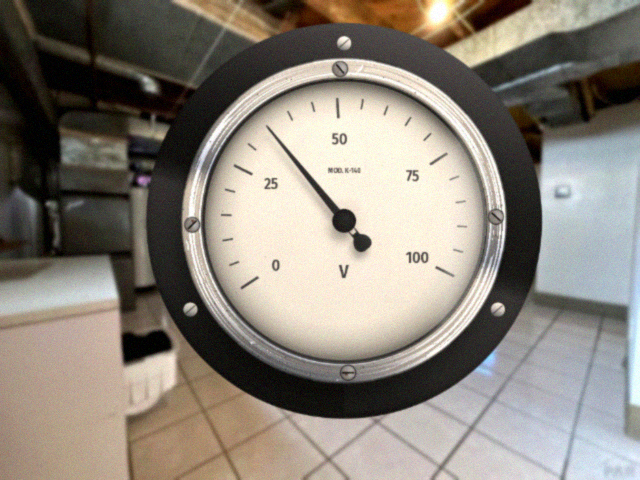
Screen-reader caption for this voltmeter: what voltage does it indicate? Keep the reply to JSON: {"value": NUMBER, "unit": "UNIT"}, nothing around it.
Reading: {"value": 35, "unit": "V"}
